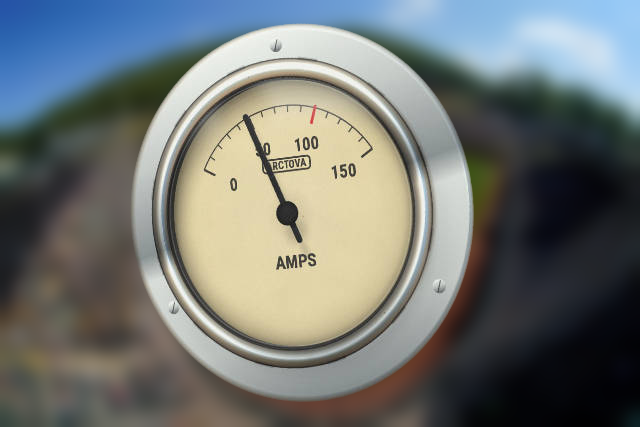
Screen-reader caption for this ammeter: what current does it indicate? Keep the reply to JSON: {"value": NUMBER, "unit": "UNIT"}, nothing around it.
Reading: {"value": 50, "unit": "A"}
